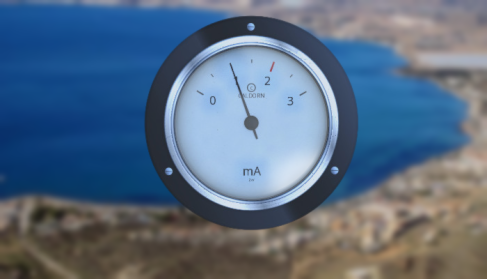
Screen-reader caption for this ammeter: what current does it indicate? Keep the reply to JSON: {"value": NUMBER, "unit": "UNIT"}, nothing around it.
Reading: {"value": 1, "unit": "mA"}
